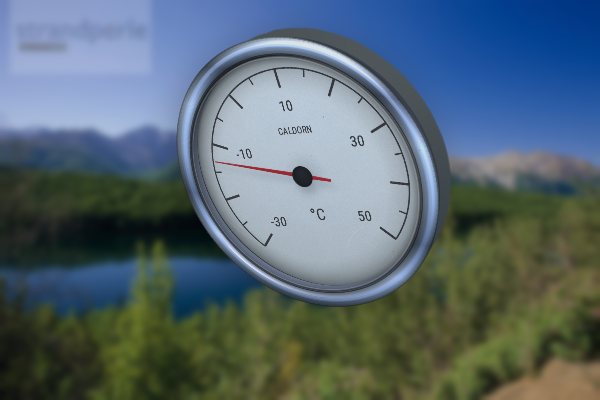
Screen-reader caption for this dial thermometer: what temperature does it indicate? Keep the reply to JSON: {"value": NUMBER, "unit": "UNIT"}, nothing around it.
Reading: {"value": -12.5, "unit": "°C"}
